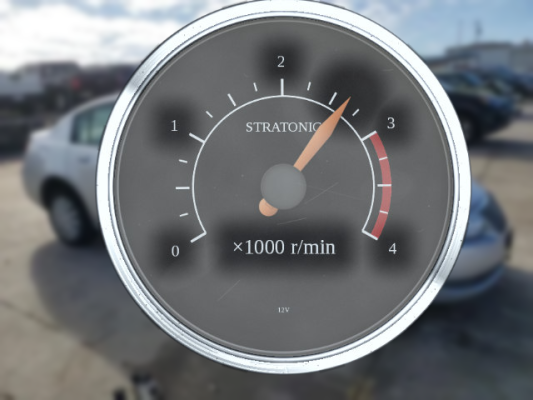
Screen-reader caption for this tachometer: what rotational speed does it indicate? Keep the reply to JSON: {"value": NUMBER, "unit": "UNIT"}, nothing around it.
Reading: {"value": 2625, "unit": "rpm"}
